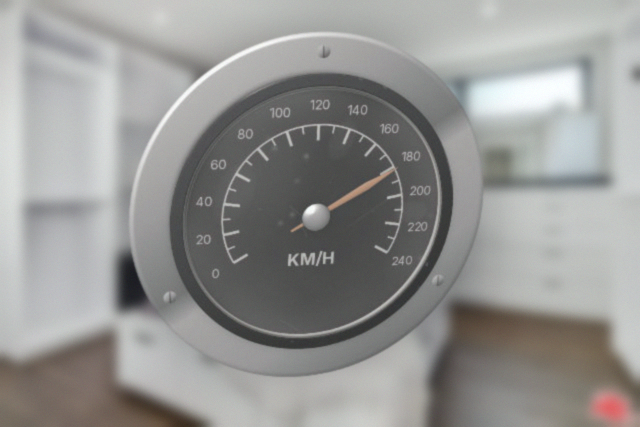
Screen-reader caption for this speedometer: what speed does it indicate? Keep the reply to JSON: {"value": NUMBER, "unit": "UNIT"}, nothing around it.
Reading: {"value": 180, "unit": "km/h"}
